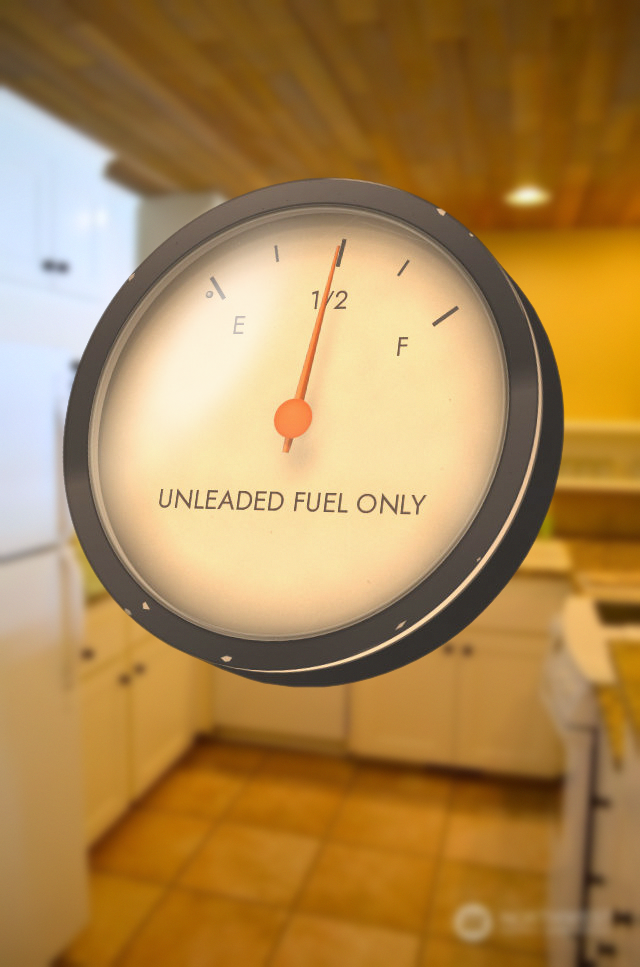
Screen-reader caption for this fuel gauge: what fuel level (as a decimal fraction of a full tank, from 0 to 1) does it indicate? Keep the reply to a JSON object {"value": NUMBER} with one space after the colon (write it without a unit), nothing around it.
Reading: {"value": 0.5}
